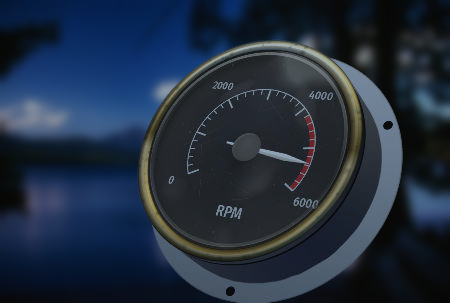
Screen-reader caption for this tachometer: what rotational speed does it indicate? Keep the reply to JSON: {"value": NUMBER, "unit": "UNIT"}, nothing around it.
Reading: {"value": 5400, "unit": "rpm"}
